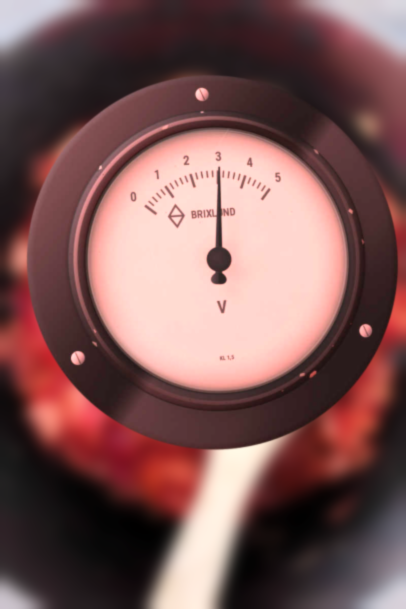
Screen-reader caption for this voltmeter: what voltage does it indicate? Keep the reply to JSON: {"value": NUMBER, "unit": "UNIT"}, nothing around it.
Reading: {"value": 3, "unit": "V"}
